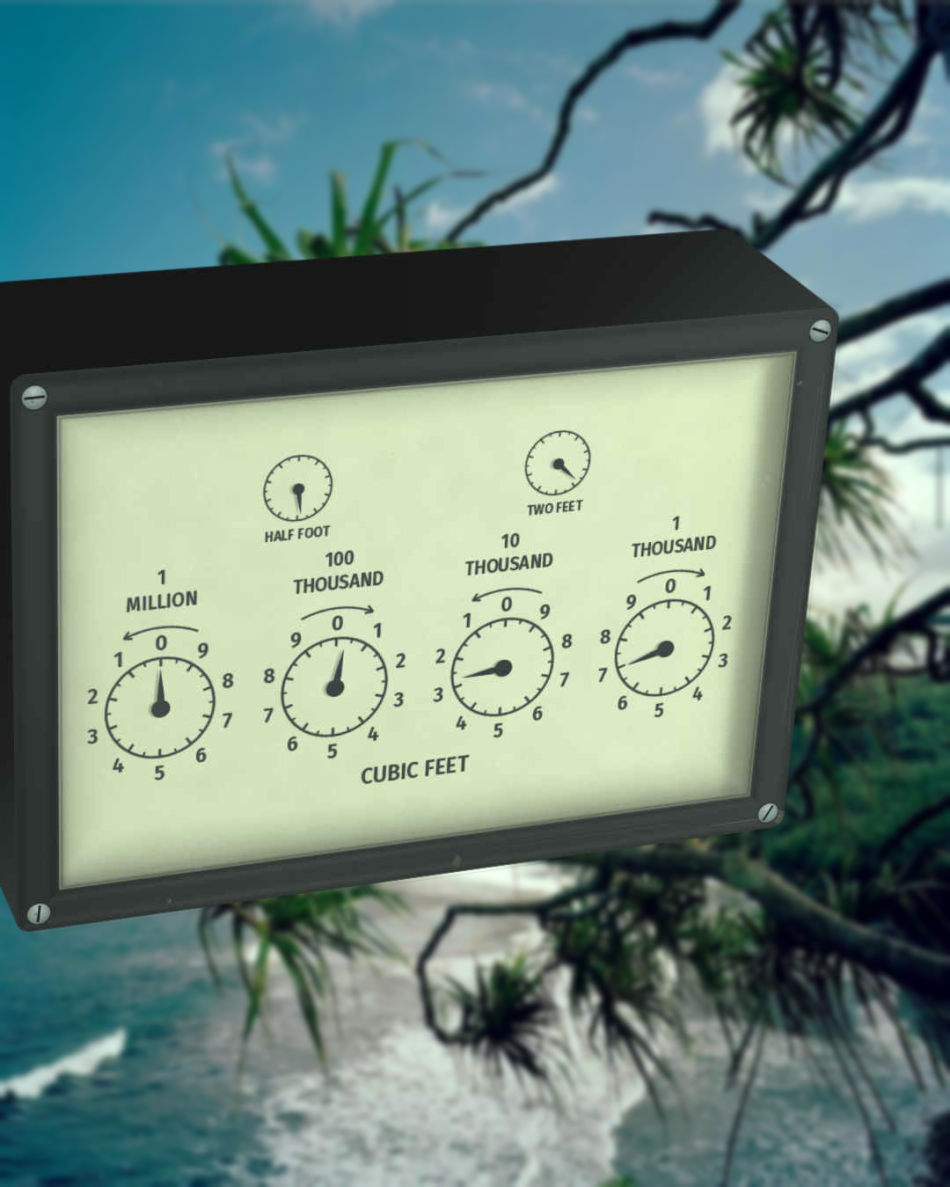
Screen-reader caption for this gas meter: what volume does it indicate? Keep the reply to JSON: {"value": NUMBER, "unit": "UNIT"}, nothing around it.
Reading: {"value": 2700, "unit": "ft³"}
